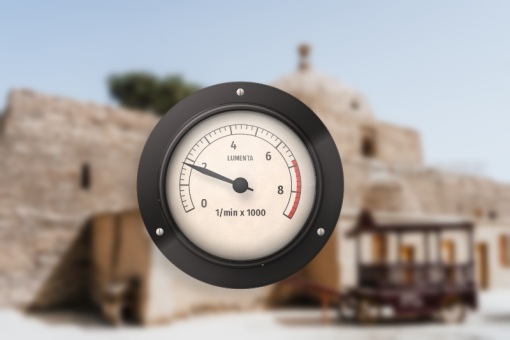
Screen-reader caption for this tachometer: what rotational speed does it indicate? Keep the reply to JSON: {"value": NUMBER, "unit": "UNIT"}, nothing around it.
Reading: {"value": 1800, "unit": "rpm"}
